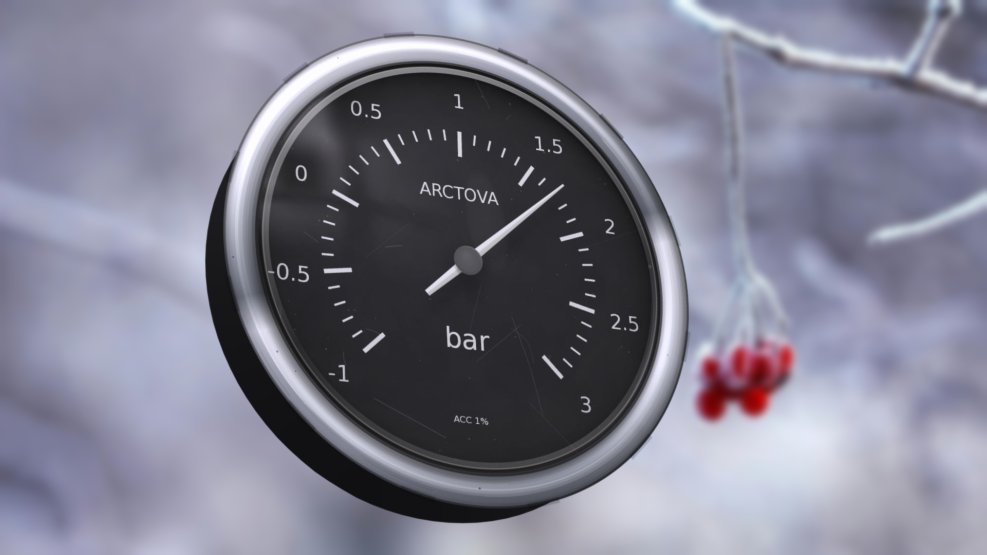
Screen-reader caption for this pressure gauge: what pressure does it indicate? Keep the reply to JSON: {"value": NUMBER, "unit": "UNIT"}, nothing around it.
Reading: {"value": 1.7, "unit": "bar"}
